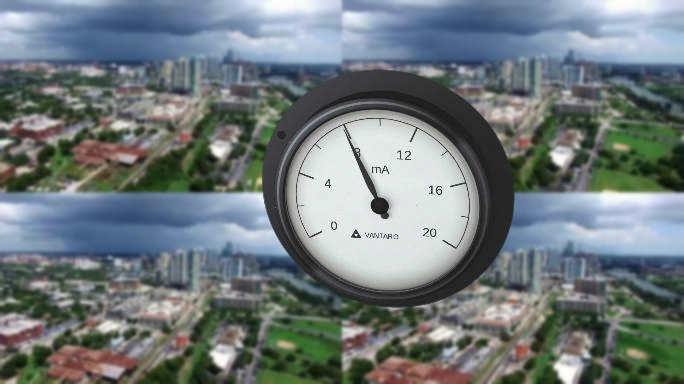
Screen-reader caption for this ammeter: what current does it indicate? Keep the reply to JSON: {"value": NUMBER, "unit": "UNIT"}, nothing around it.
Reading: {"value": 8, "unit": "mA"}
